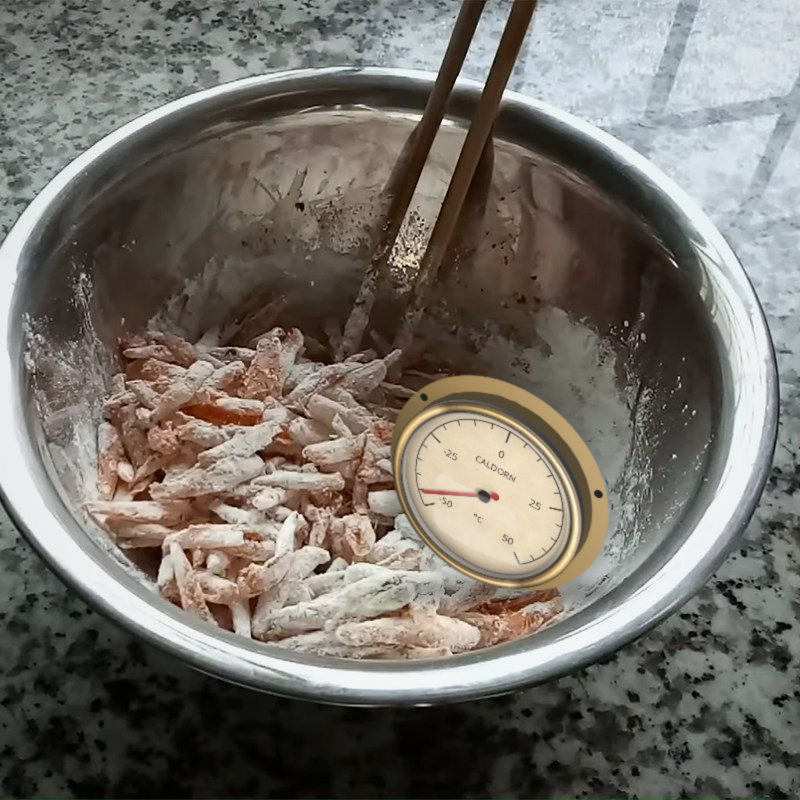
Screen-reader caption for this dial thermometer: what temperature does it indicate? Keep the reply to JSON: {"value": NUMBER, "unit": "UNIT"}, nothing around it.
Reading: {"value": -45, "unit": "°C"}
